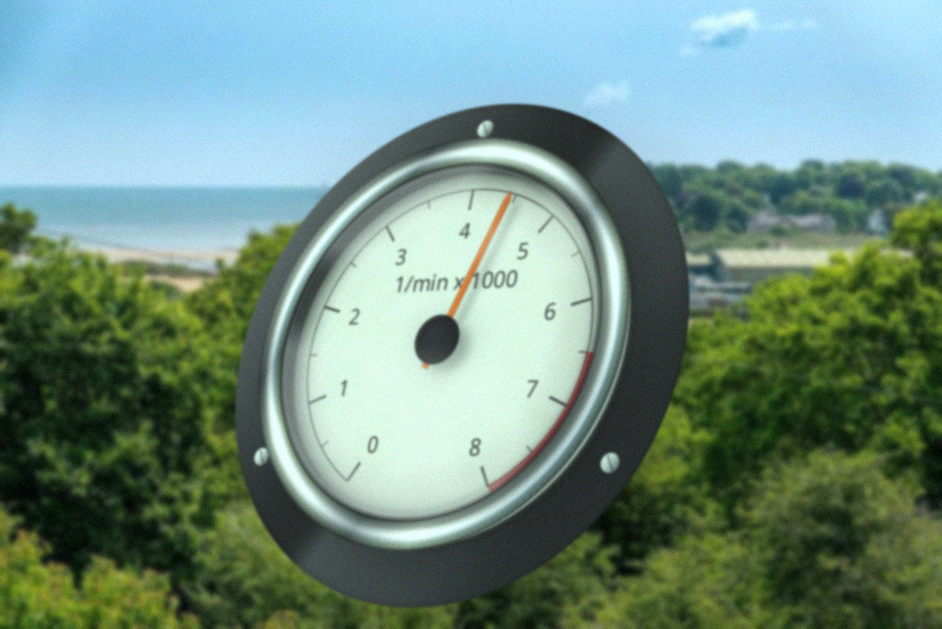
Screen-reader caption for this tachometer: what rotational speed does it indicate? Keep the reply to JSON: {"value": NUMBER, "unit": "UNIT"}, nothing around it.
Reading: {"value": 4500, "unit": "rpm"}
